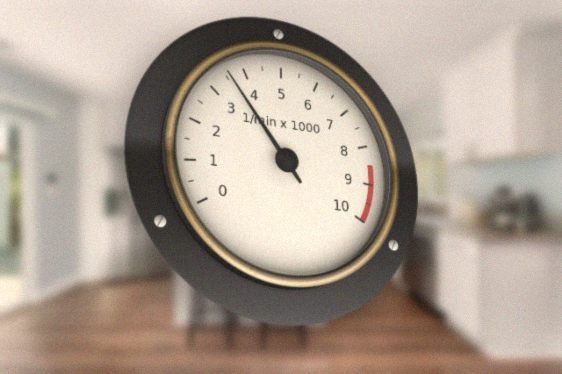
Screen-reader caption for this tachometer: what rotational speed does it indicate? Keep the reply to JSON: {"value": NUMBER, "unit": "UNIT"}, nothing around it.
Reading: {"value": 3500, "unit": "rpm"}
